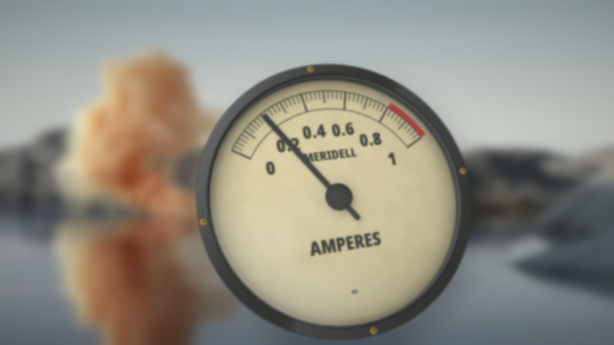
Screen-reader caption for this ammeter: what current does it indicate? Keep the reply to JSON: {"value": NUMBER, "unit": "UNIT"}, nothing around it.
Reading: {"value": 0.2, "unit": "A"}
